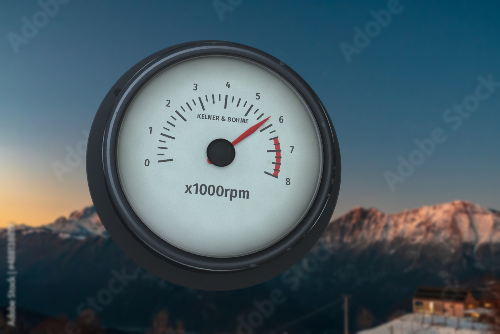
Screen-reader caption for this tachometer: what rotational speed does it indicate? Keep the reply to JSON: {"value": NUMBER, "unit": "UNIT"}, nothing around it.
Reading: {"value": 5750, "unit": "rpm"}
